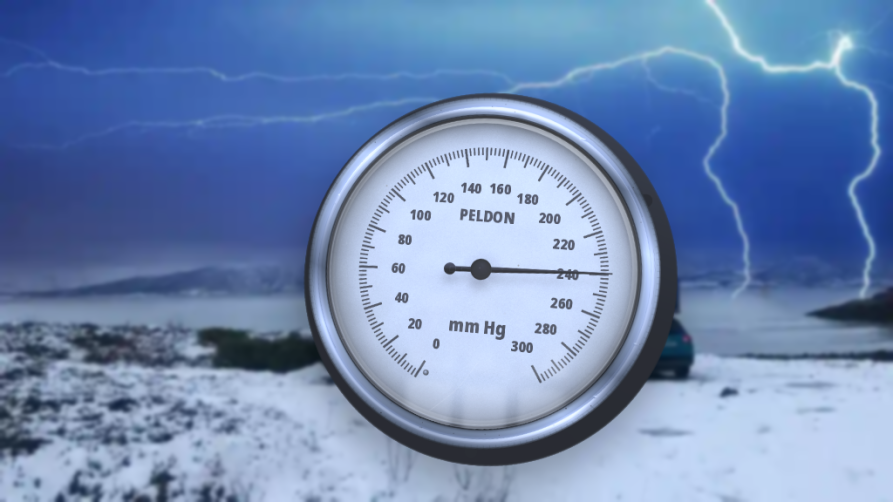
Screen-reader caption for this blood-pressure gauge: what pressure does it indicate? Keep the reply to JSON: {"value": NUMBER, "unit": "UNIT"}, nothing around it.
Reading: {"value": 240, "unit": "mmHg"}
